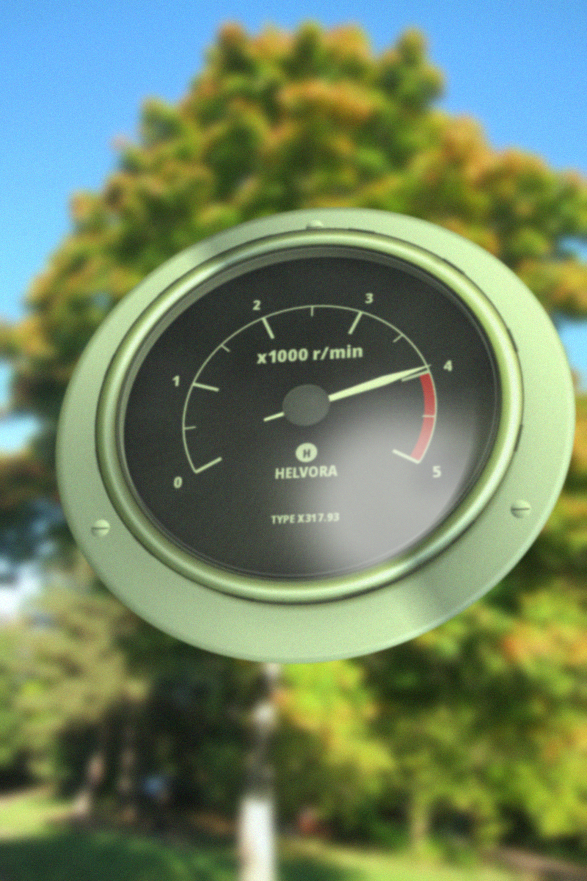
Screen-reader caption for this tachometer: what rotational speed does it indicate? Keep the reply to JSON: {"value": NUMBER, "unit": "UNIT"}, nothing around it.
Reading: {"value": 4000, "unit": "rpm"}
